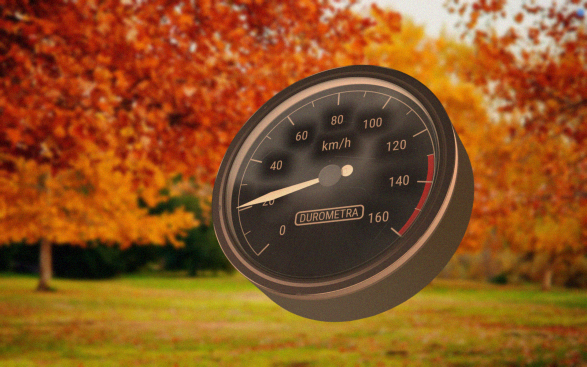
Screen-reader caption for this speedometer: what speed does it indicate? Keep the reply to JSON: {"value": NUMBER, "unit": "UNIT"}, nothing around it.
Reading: {"value": 20, "unit": "km/h"}
